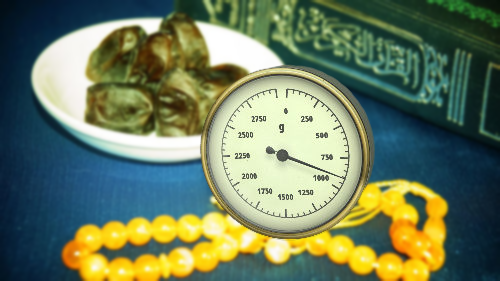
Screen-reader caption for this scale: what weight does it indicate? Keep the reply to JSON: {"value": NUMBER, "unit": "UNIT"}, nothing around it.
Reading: {"value": 900, "unit": "g"}
